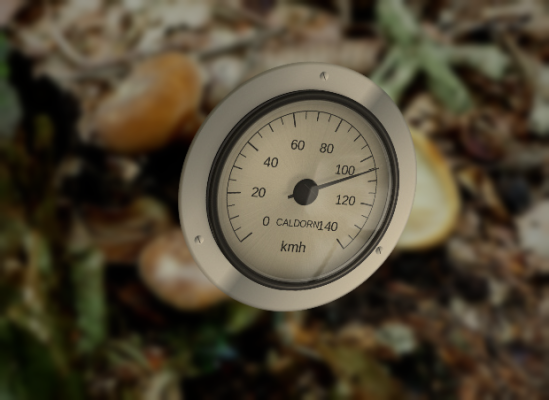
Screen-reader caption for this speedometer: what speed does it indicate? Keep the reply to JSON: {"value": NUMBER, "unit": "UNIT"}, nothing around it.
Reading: {"value": 105, "unit": "km/h"}
